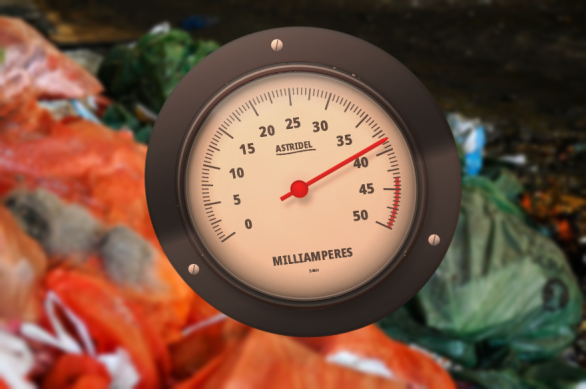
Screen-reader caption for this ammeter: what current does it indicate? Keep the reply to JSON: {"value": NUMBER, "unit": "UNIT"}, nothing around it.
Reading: {"value": 38.5, "unit": "mA"}
